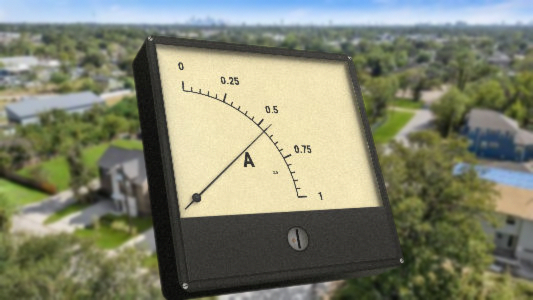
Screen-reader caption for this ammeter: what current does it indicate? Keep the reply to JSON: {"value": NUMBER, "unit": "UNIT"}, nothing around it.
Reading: {"value": 0.55, "unit": "A"}
